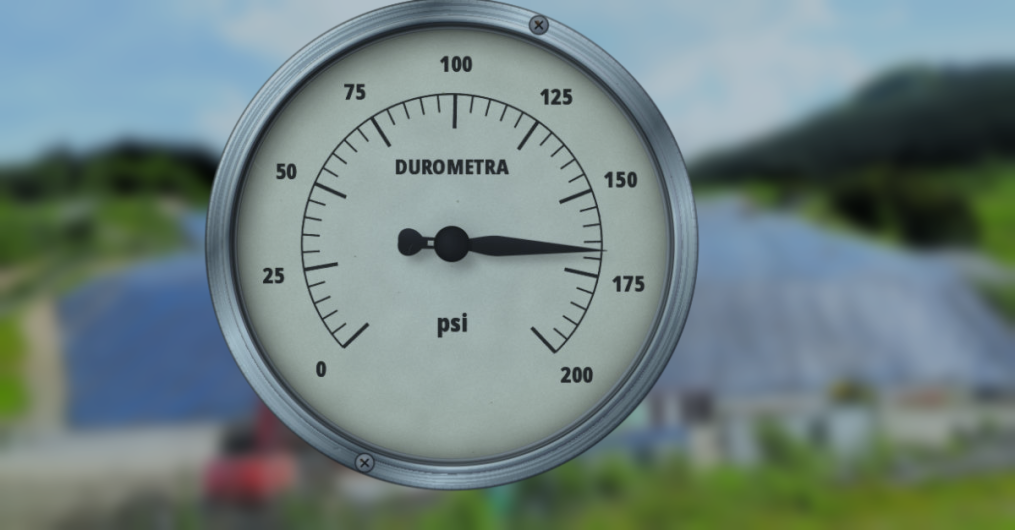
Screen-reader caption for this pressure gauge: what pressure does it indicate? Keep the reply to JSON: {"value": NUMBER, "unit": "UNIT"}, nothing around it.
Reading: {"value": 167.5, "unit": "psi"}
